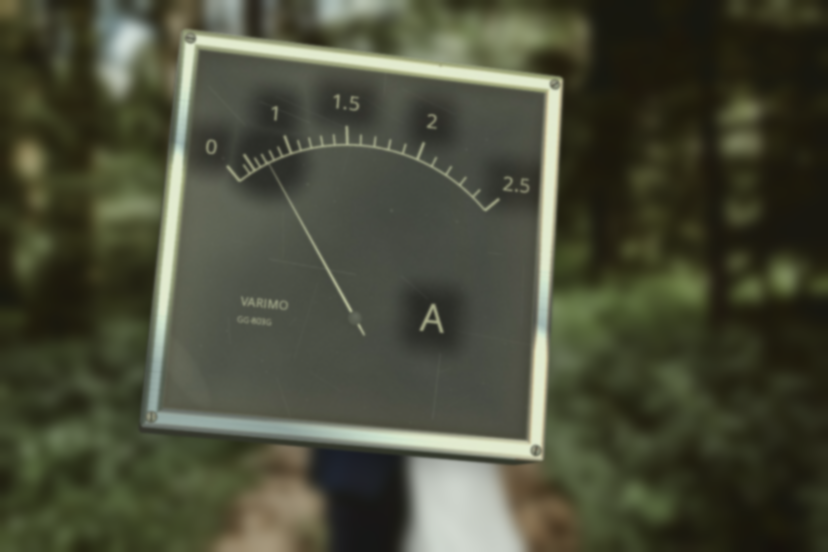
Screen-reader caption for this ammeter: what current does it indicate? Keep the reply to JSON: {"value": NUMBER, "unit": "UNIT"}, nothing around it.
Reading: {"value": 0.7, "unit": "A"}
